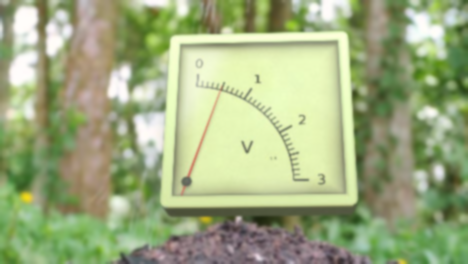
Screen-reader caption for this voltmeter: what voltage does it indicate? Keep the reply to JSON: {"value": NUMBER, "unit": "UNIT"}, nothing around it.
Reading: {"value": 0.5, "unit": "V"}
